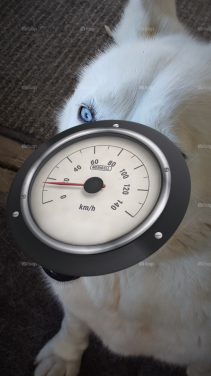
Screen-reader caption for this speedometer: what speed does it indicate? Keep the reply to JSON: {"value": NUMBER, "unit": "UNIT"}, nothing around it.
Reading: {"value": 15, "unit": "km/h"}
